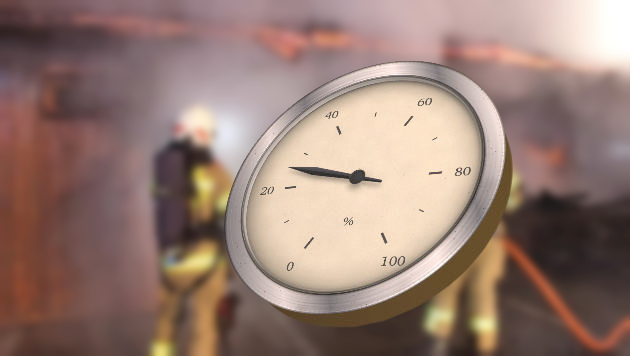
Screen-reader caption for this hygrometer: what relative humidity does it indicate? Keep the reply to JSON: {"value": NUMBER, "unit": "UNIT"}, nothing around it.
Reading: {"value": 25, "unit": "%"}
